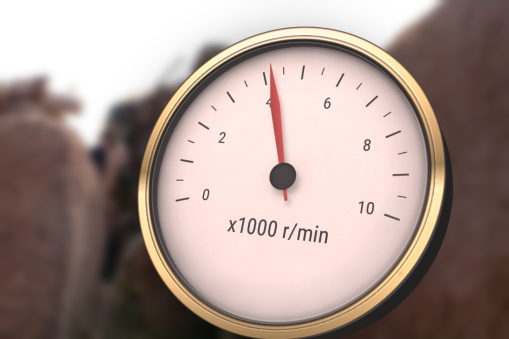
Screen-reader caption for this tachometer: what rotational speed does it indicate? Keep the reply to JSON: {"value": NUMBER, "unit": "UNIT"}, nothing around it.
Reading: {"value": 4250, "unit": "rpm"}
